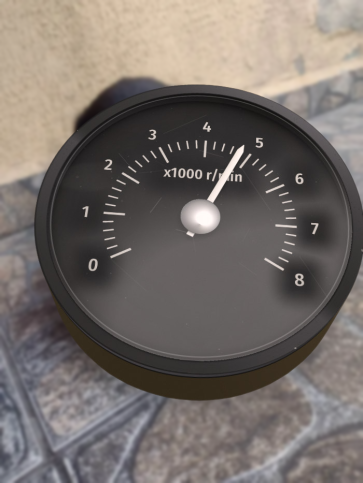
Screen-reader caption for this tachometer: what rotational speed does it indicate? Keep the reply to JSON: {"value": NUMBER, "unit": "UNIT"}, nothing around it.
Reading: {"value": 4800, "unit": "rpm"}
